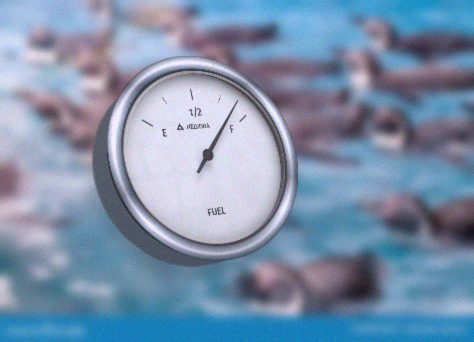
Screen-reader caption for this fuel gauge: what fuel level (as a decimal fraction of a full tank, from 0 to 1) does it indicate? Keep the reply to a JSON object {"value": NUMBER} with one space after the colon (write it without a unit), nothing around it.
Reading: {"value": 0.875}
